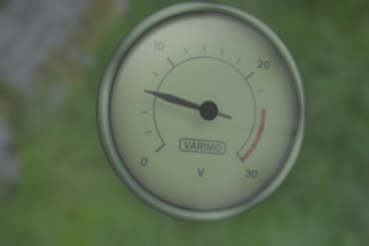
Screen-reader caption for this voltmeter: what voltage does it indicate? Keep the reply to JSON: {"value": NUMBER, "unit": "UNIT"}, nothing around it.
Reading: {"value": 6, "unit": "V"}
